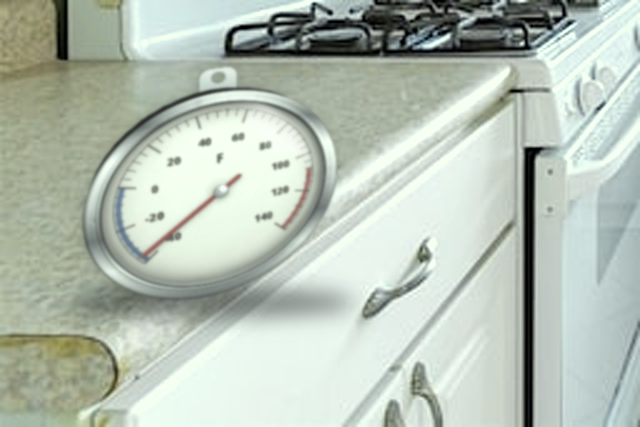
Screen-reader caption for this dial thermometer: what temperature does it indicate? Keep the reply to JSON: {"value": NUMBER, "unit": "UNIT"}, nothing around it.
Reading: {"value": -36, "unit": "°F"}
